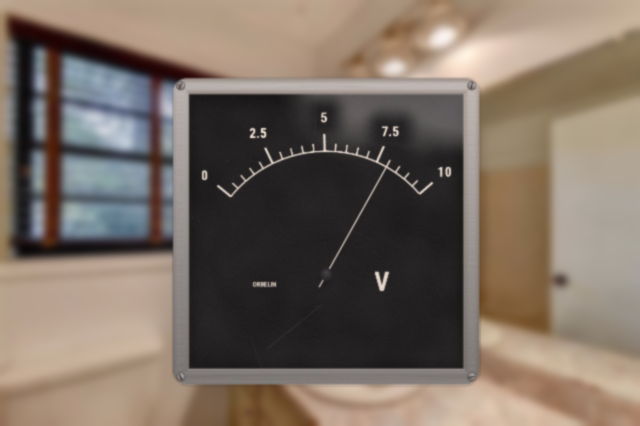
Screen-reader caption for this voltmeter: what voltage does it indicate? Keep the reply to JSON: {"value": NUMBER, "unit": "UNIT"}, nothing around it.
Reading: {"value": 8, "unit": "V"}
